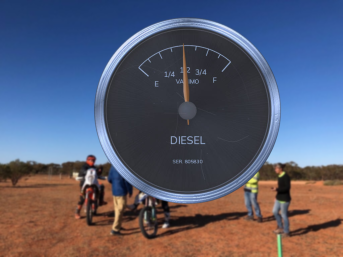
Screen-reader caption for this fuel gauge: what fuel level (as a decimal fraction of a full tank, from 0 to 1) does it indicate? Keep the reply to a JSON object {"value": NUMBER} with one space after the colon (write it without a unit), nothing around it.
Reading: {"value": 0.5}
